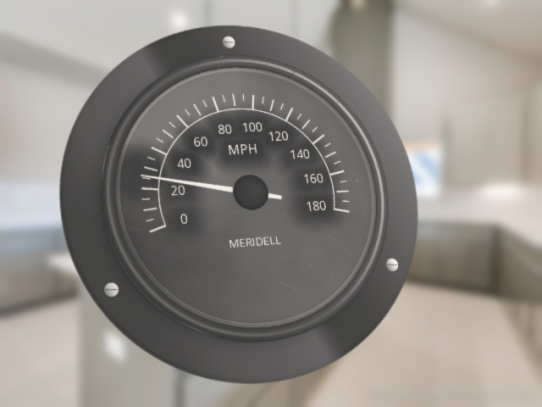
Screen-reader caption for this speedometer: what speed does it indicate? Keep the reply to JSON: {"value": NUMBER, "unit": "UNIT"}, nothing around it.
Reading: {"value": 25, "unit": "mph"}
